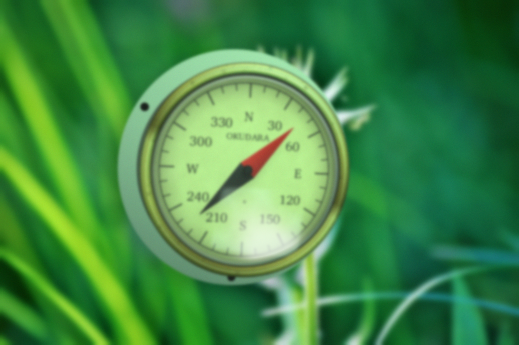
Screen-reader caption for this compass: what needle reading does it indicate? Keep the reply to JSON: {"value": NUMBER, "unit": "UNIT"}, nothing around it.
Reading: {"value": 45, "unit": "°"}
